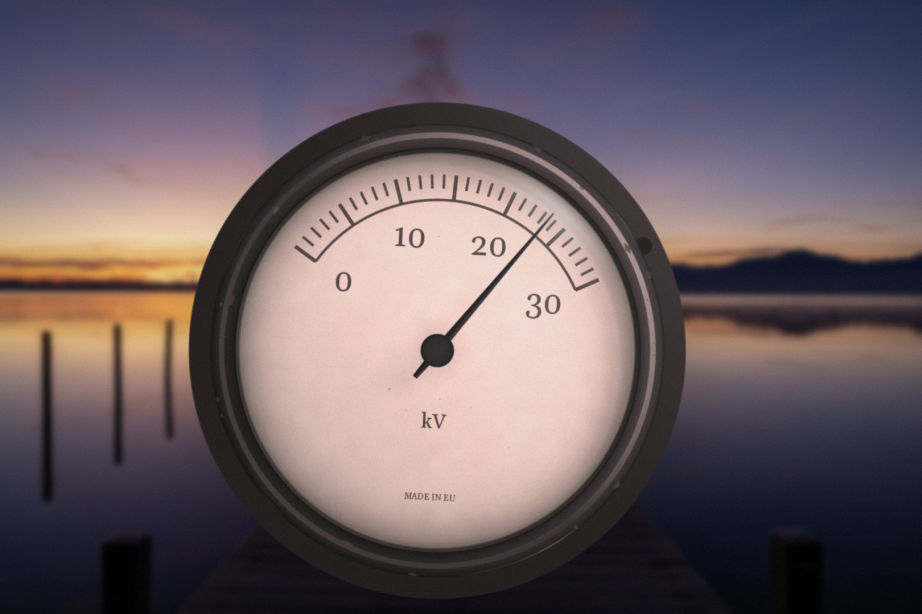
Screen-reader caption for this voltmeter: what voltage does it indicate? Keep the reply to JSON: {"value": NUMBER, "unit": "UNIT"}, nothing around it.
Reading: {"value": 23.5, "unit": "kV"}
